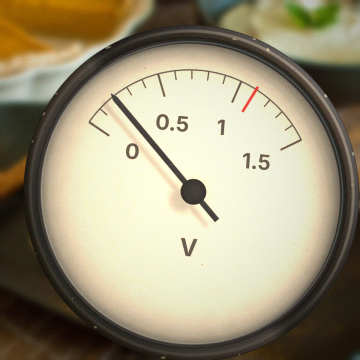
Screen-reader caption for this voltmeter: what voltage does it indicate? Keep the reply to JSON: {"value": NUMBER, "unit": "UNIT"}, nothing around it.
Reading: {"value": 0.2, "unit": "V"}
